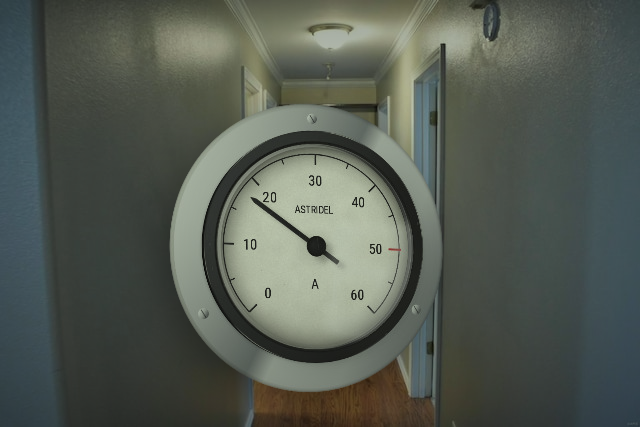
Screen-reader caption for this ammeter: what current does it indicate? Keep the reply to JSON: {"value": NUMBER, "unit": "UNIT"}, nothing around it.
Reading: {"value": 17.5, "unit": "A"}
